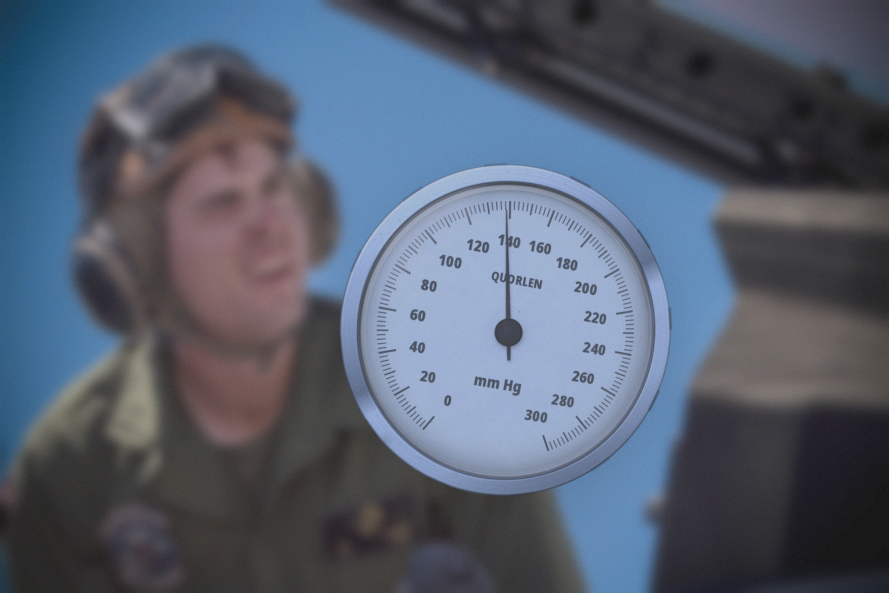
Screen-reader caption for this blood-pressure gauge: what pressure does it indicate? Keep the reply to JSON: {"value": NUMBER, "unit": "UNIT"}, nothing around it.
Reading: {"value": 138, "unit": "mmHg"}
